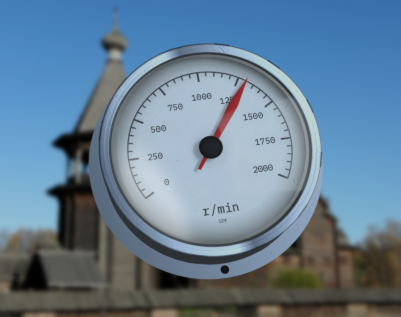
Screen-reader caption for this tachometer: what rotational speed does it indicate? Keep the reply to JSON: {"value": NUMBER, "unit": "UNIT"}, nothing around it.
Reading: {"value": 1300, "unit": "rpm"}
